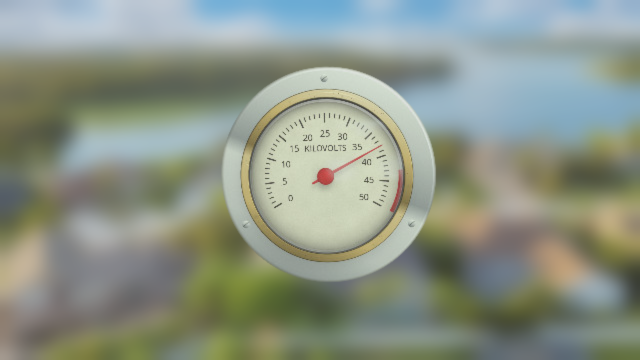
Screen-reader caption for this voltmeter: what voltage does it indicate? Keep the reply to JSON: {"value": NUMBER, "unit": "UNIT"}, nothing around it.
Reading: {"value": 38, "unit": "kV"}
